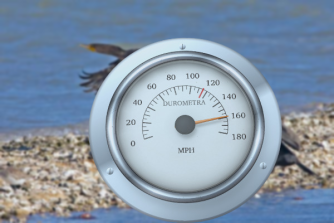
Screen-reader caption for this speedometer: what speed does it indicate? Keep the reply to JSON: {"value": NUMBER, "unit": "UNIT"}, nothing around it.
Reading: {"value": 160, "unit": "mph"}
